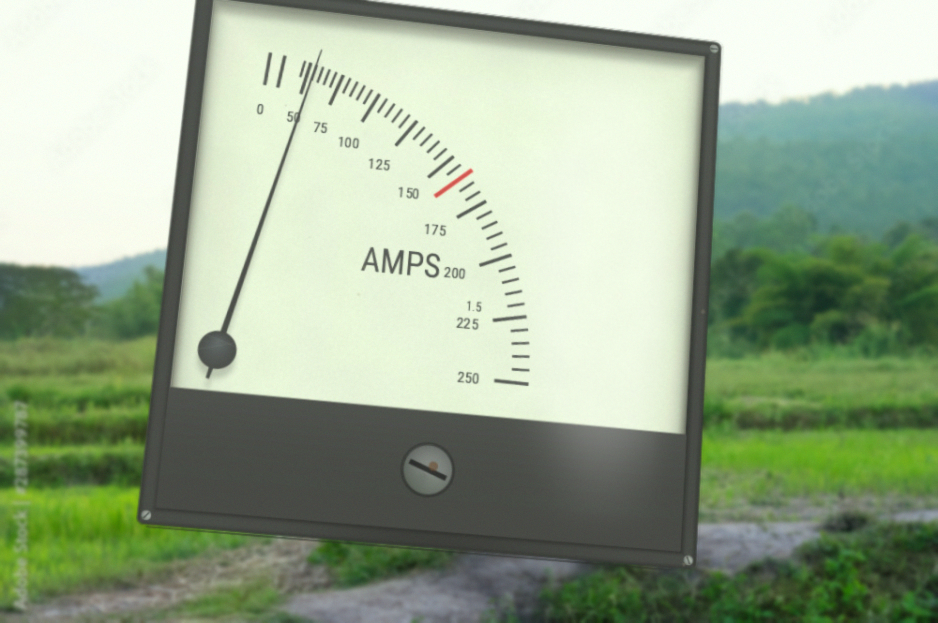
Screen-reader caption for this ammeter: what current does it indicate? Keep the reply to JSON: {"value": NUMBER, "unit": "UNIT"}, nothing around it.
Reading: {"value": 55, "unit": "A"}
